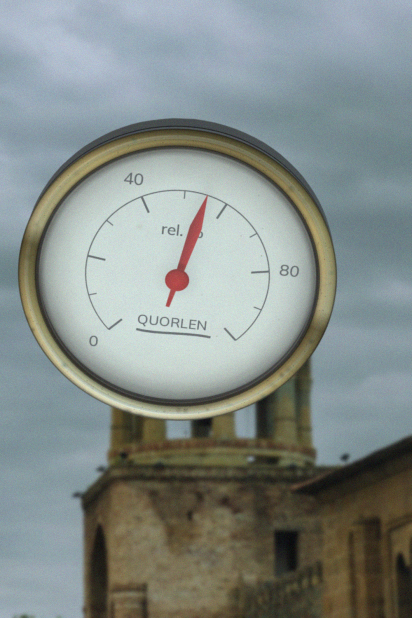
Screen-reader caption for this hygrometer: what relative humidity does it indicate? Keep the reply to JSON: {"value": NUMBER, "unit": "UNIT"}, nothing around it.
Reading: {"value": 55, "unit": "%"}
